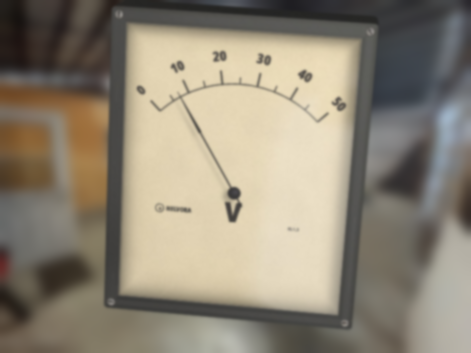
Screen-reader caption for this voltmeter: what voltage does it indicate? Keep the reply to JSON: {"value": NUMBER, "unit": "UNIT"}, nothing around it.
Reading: {"value": 7.5, "unit": "V"}
